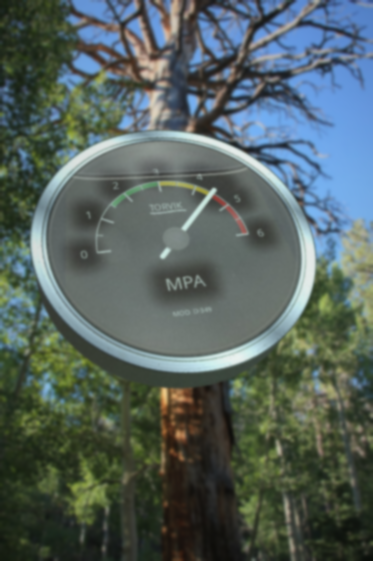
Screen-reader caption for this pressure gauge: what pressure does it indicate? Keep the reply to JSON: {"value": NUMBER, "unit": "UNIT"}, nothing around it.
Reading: {"value": 4.5, "unit": "MPa"}
